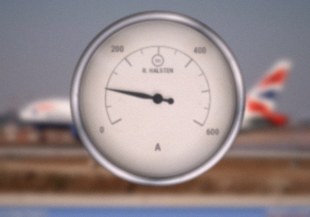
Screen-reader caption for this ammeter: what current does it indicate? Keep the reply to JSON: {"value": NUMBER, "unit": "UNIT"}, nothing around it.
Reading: {"value": 100, "unit": "A"}
